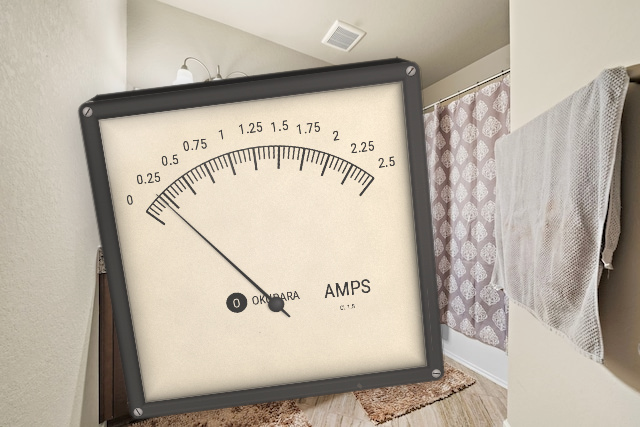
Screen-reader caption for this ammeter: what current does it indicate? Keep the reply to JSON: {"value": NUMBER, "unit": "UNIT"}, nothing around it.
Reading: {"value": 0.2, "unit": "A"}
